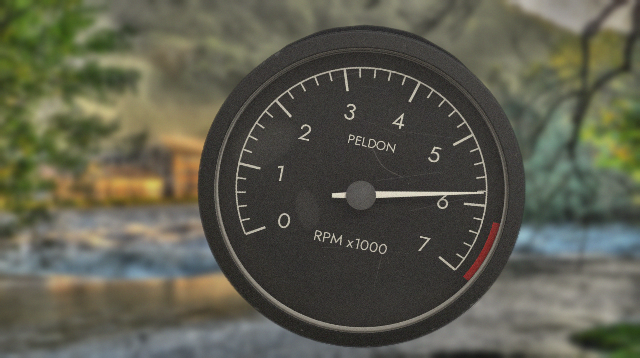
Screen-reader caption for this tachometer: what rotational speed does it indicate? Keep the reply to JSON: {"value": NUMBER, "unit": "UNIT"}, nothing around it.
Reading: {"value": 5800, "unit": "rpm"}
